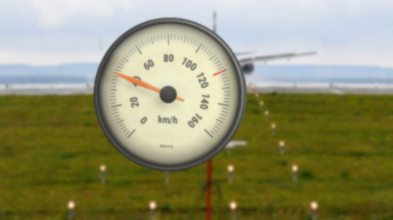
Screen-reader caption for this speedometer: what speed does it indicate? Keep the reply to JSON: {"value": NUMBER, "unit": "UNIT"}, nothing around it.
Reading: {"value": 40, "unit": "km/h"}
